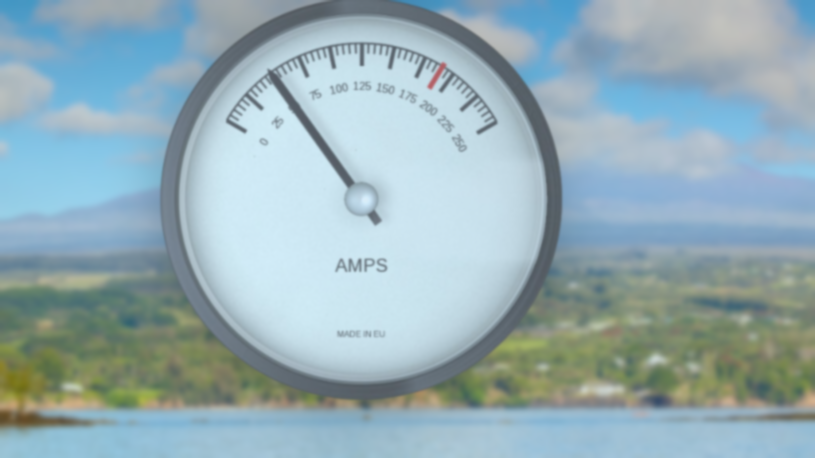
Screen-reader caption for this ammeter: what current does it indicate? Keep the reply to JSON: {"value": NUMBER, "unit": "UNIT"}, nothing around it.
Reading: {"value": 50, "unit": "A"}
